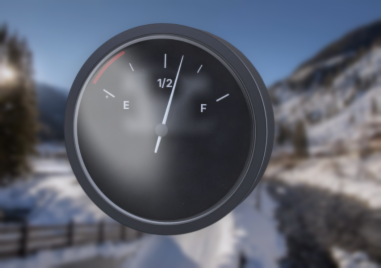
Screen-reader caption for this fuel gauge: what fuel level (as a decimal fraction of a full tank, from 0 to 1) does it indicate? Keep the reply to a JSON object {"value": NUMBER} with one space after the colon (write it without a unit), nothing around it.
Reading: {"value": 0.625}
